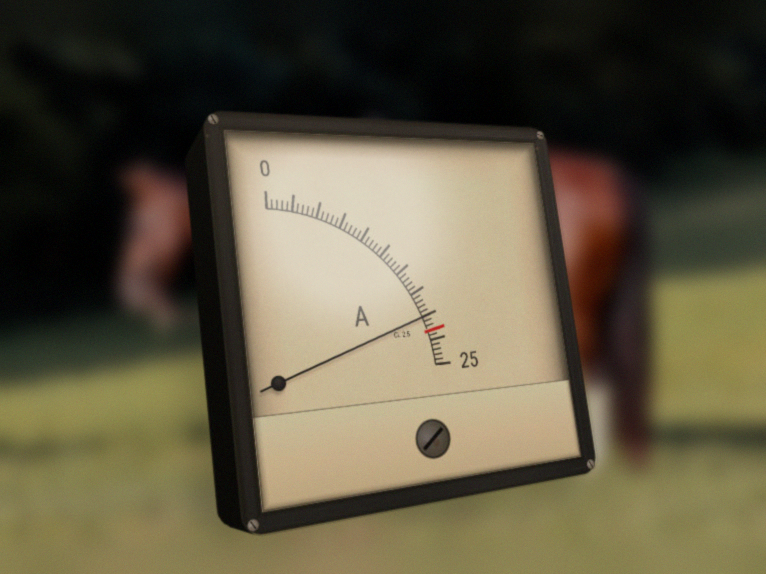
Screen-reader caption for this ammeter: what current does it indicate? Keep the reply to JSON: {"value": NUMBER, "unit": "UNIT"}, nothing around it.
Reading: {"value": 20, "unit": "A"}
